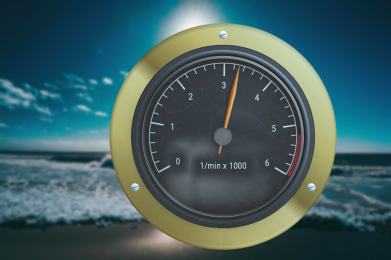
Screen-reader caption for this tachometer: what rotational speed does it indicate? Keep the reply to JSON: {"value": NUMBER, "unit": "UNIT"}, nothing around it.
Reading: {"value": 3300, "unit": "rpm"}
